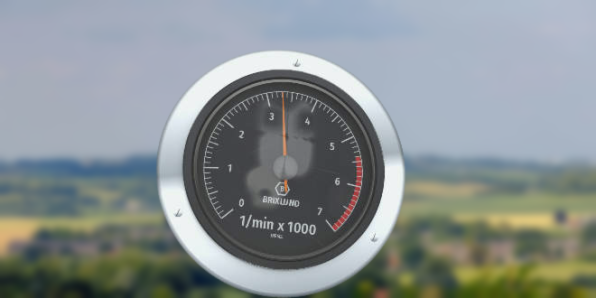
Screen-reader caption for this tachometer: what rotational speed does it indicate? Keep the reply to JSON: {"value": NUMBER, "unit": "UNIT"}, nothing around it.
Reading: {"value": 3300, "unit": "rpm"}
